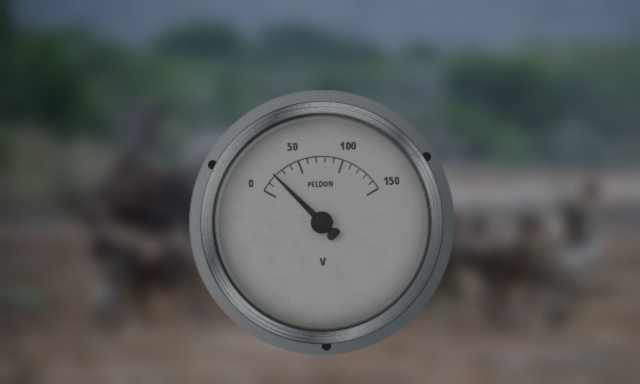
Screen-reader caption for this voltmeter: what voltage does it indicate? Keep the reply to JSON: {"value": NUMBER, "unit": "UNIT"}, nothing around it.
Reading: {"value": 20, "unit": "V"}
